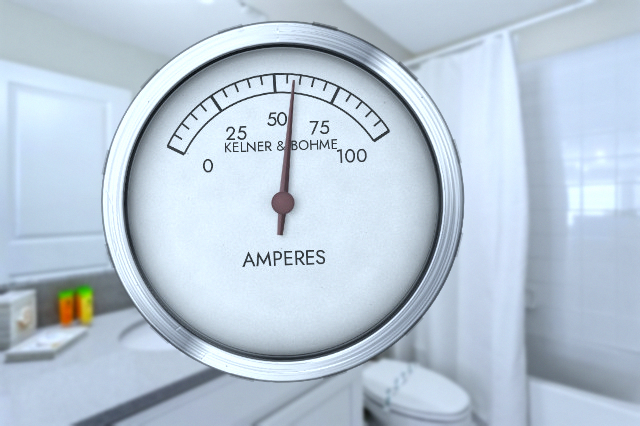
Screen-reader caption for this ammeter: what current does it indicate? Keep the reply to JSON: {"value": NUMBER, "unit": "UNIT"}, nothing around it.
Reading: {"value": 57.5, "unit": "A"}
